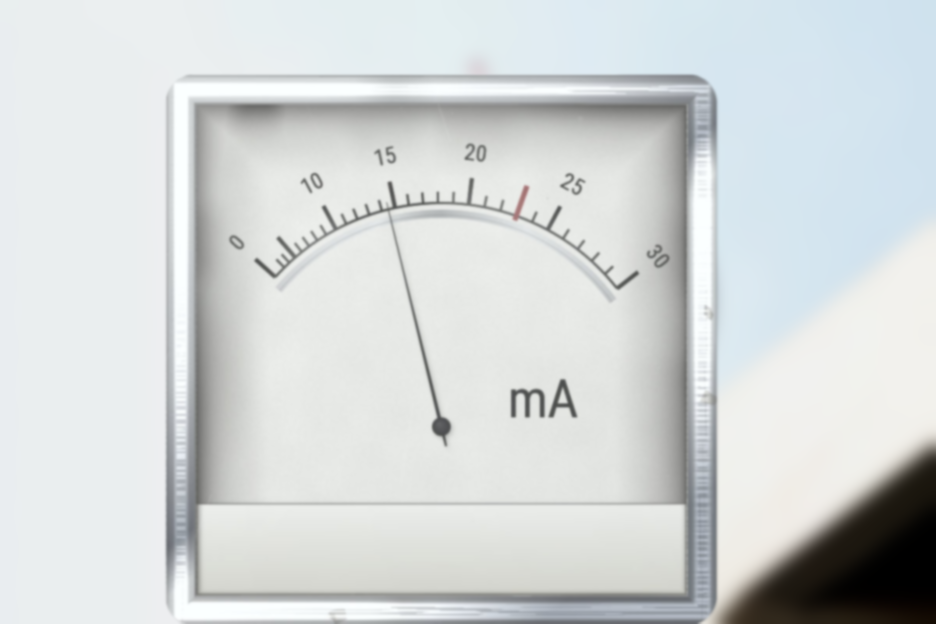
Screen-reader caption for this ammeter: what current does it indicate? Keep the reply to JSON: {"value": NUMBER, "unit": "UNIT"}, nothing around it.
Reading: {"value": 14.5, "unit": "mA"}
